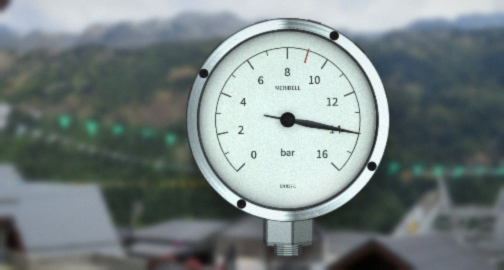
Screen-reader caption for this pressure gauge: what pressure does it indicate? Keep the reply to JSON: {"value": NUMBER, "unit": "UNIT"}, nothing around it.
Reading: {"value": 14, "unit": "bar"}
